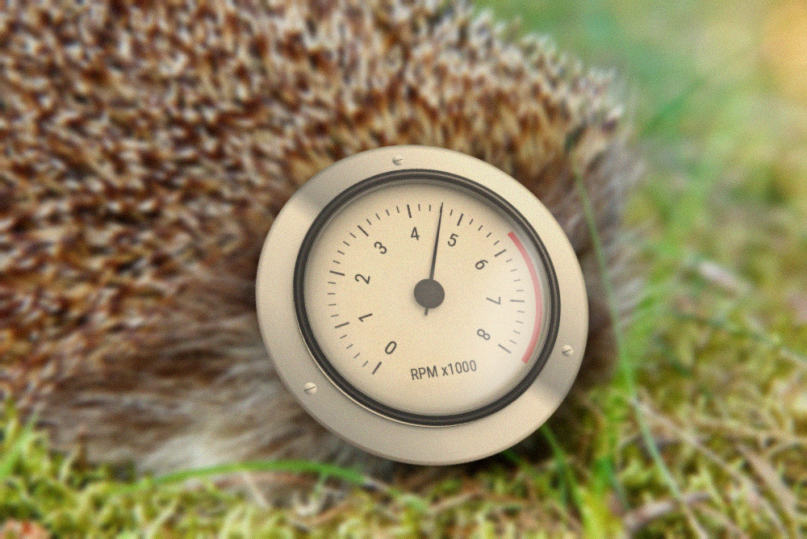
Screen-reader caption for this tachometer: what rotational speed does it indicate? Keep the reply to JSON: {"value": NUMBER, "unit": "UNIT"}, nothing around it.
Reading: {"value": 4600, "unit": "rpm"}
